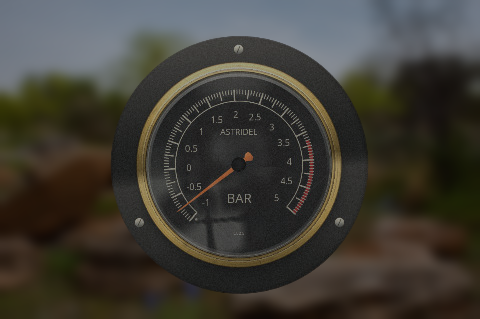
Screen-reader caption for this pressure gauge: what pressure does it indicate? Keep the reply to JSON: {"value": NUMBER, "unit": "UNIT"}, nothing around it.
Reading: {"value": -0.75, "unit": "bar"}
